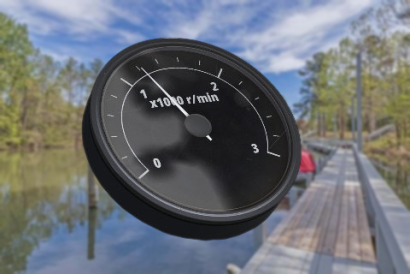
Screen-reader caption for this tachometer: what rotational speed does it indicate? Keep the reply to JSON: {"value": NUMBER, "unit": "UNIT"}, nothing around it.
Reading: {"value": 1200, "unit": "rpm"}
